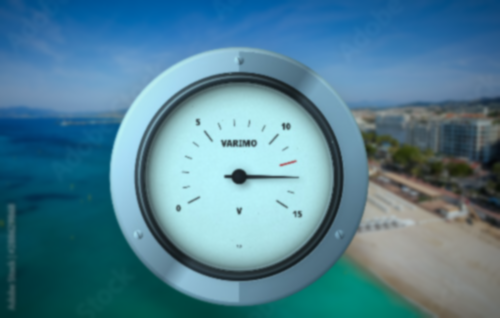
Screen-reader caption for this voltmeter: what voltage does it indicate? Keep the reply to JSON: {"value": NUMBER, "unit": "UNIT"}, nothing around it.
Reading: {"value": 13, "unit": "V"}
